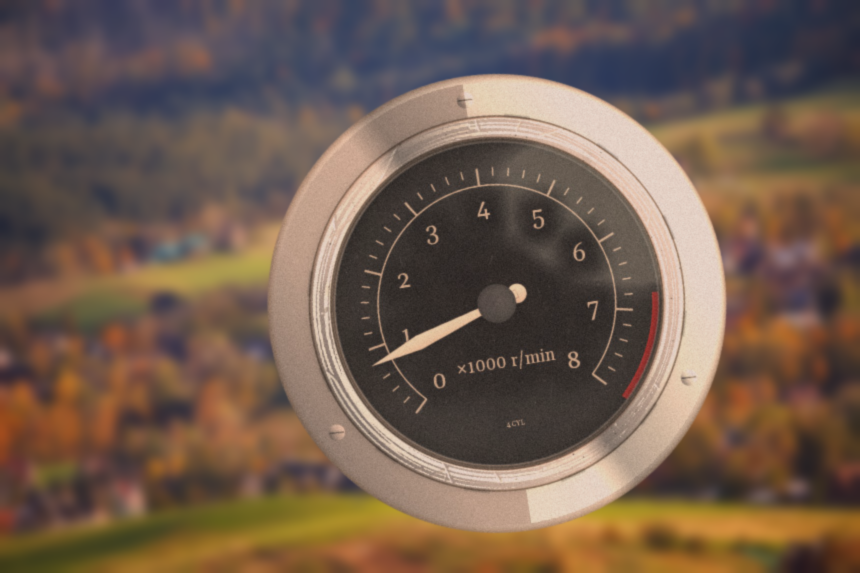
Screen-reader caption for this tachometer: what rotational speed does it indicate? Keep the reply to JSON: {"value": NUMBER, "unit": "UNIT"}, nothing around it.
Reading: {"value": 800, "unit": "rpm"}
